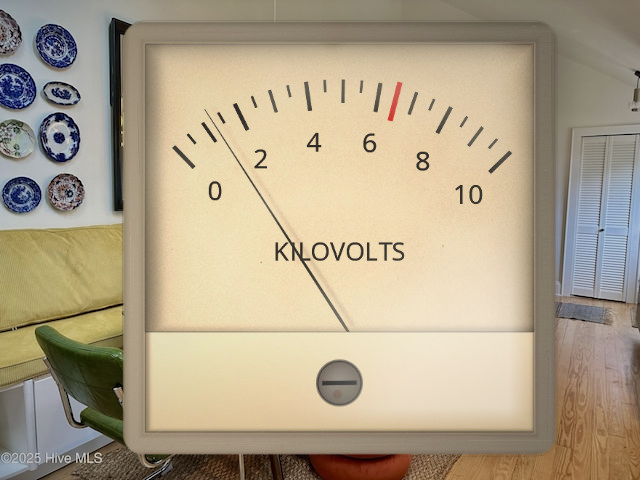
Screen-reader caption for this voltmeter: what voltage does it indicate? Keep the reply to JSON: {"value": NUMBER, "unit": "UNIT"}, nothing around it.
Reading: {"value": 1.25, "unit": "kV"}
